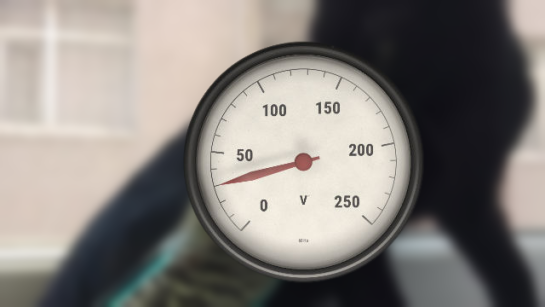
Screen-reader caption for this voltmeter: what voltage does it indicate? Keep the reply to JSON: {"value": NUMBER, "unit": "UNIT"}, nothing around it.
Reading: {"value": 30, "unit": "V"}
